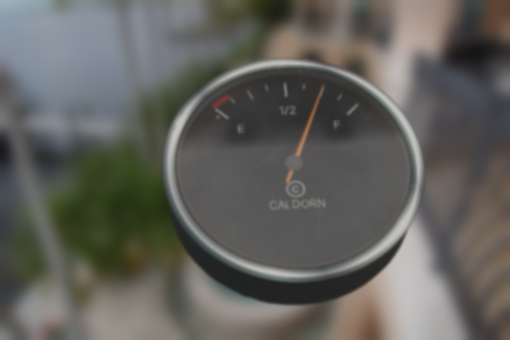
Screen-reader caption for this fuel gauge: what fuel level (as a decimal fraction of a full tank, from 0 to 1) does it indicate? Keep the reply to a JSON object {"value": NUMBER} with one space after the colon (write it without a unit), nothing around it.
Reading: {"value": 0.75}
